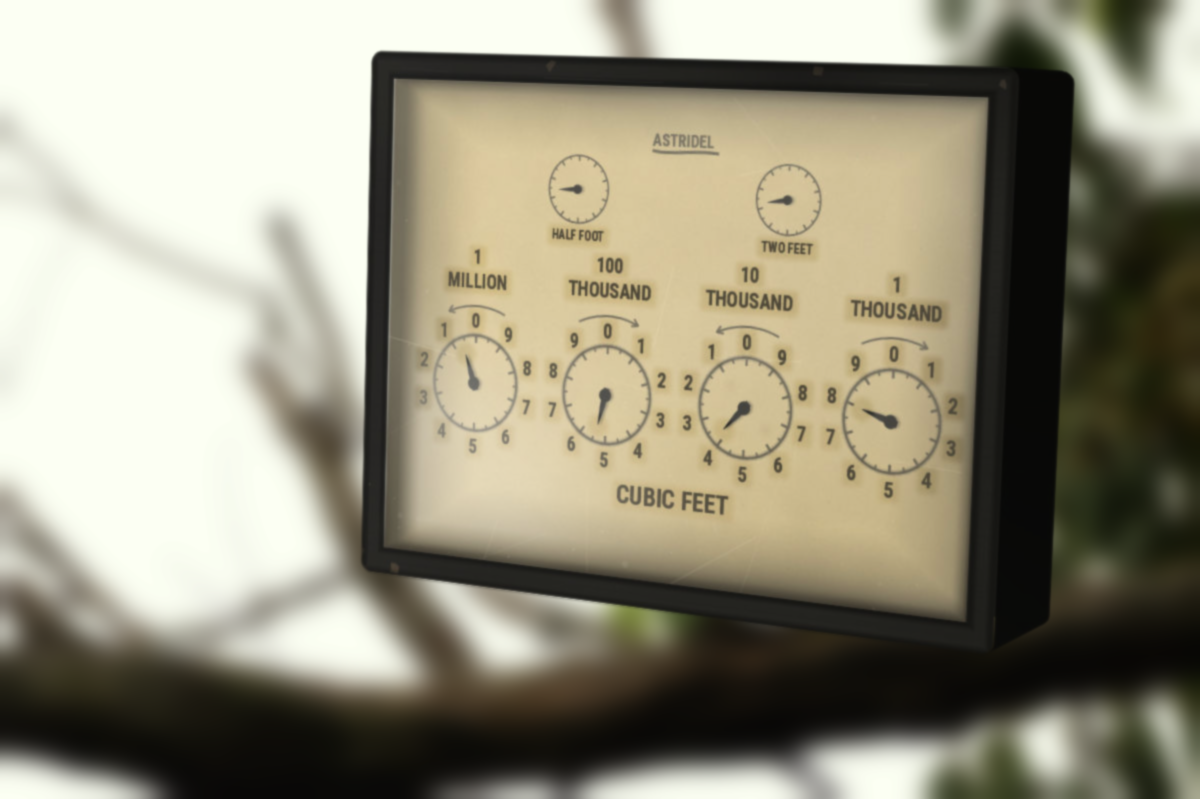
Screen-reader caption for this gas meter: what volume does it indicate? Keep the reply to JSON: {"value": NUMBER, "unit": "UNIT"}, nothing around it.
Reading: {"value": 53800, "unit": "ft³"}
